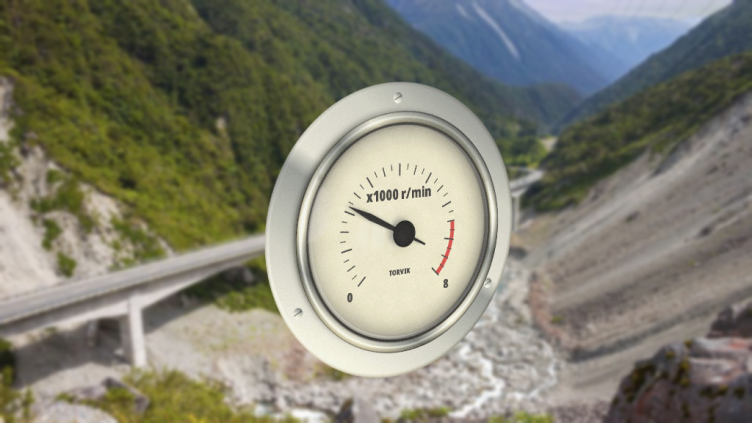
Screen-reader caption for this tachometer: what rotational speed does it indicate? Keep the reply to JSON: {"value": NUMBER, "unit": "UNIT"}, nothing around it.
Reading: {"value": 2125, "unit": "rpm"}
